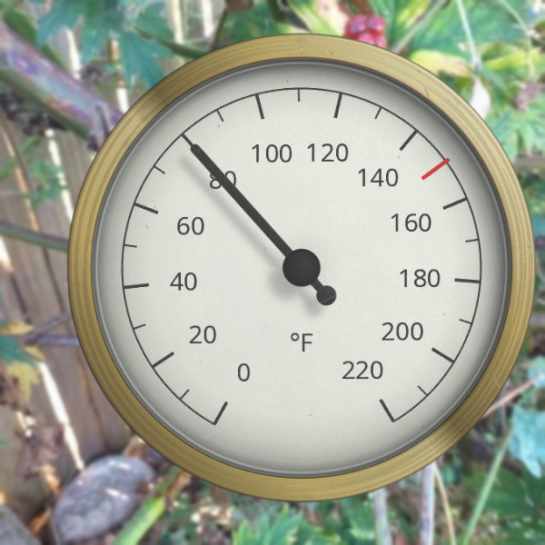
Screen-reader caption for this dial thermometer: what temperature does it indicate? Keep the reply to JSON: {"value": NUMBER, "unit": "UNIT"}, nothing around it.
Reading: {"value": 80, "unit": "°F"}
